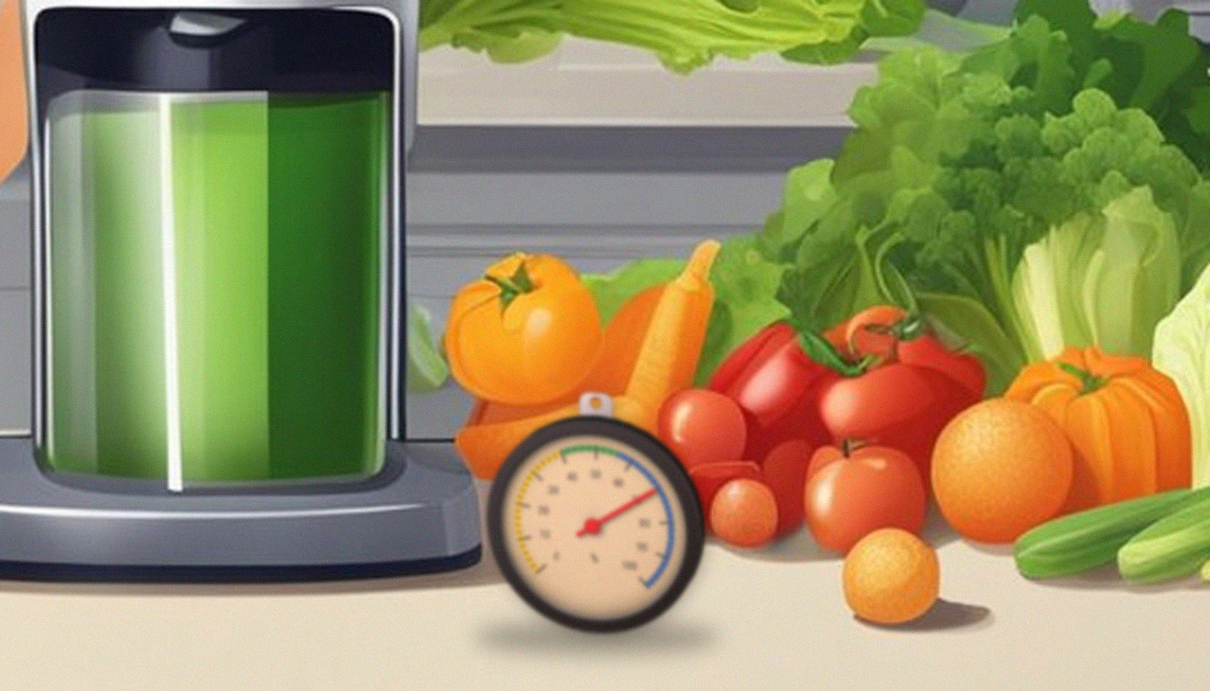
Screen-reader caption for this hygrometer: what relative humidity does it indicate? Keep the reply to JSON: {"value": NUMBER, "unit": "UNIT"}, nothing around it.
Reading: {"value": 70, "unit": "%"}
